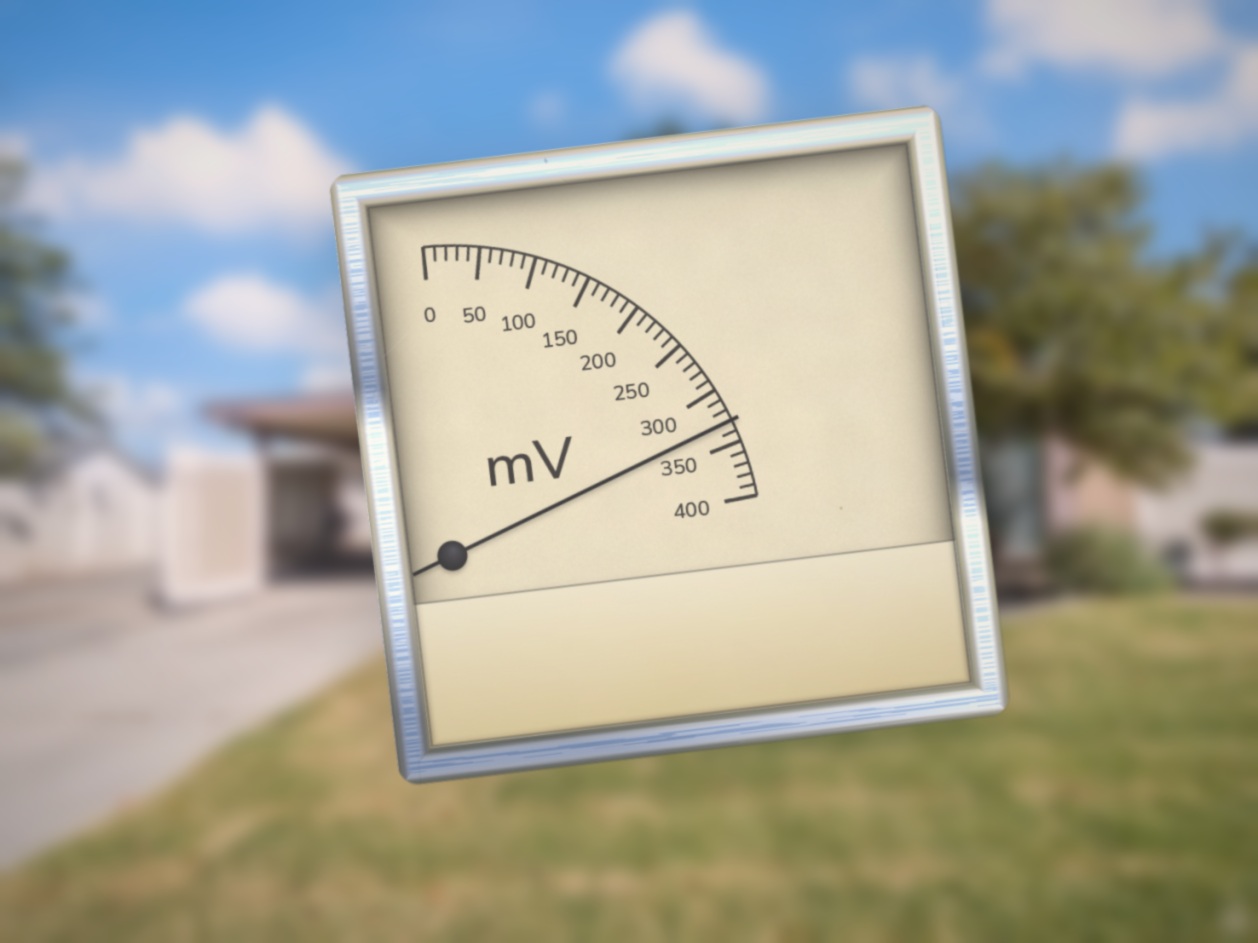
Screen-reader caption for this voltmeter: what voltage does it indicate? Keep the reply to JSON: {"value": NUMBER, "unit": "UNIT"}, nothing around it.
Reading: {"value": 330, "unit": "mV"}
